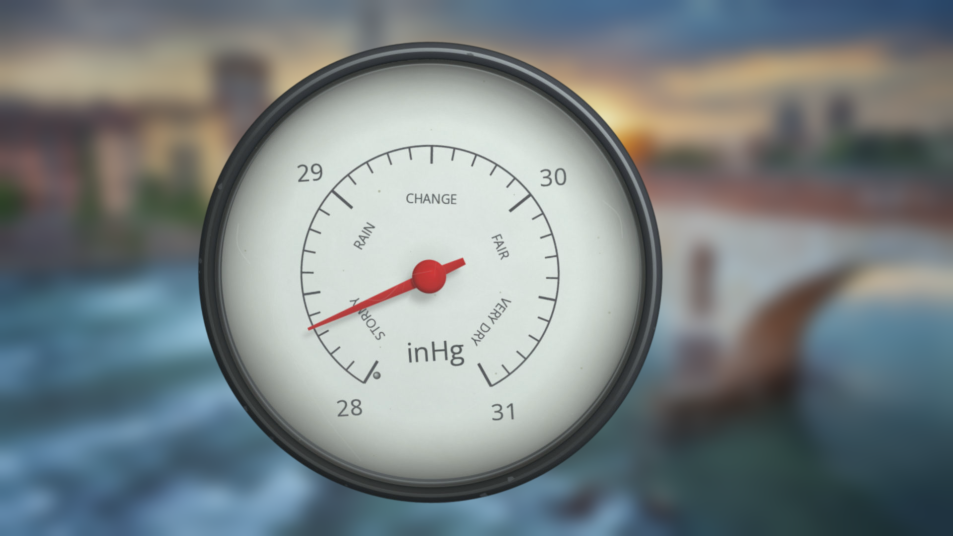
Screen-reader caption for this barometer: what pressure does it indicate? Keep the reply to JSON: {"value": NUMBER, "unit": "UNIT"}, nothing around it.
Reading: {"value": 28.35, "unit": "inHg"}
